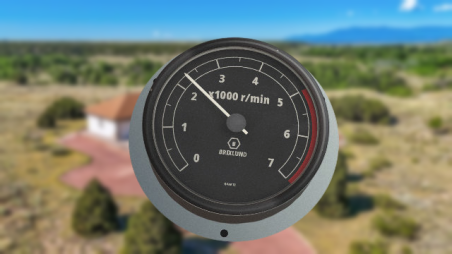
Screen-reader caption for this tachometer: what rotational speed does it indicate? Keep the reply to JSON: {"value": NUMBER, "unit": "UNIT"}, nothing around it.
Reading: {"value": 2250, "unit": "rpm"}
